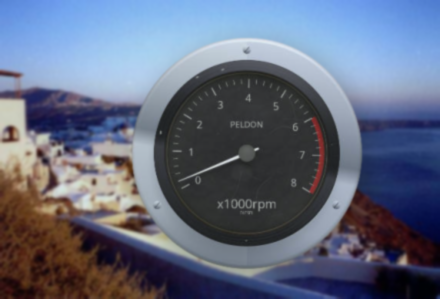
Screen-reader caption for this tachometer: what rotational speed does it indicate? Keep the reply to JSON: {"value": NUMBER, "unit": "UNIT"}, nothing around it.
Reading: {"value": 200, "unit": "rpm"}
